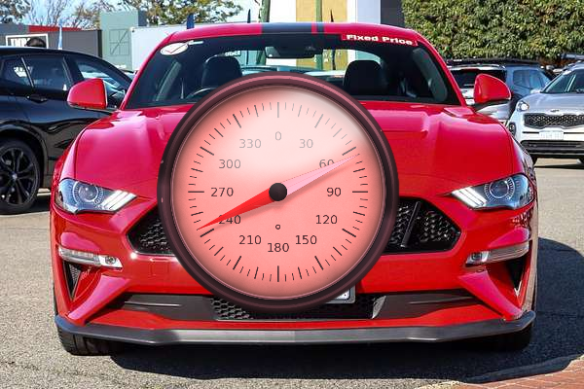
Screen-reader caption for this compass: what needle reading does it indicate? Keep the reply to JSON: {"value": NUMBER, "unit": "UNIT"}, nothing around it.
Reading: {"value": 245, "unit": "°"}
